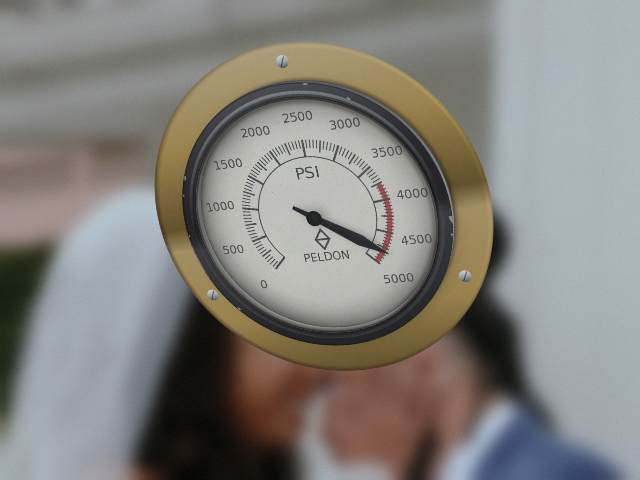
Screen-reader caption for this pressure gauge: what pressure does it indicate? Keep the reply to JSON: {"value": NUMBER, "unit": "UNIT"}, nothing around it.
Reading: {"value": 4750, "unit": "psi"}
